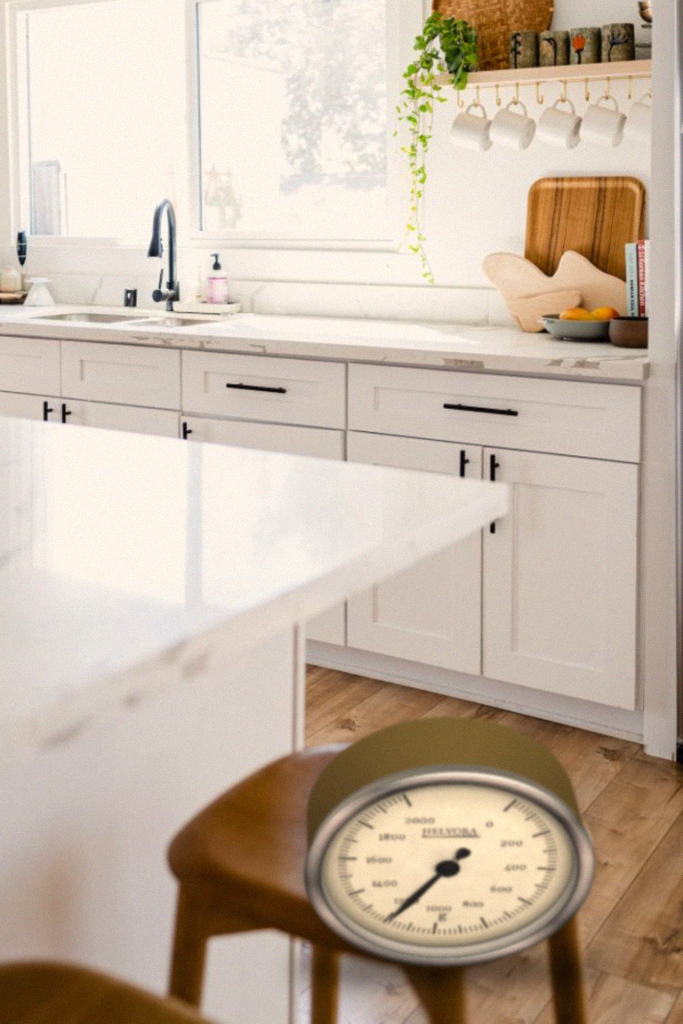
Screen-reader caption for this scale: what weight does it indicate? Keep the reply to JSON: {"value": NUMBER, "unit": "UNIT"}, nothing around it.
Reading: {"value": 1200, "unit": "g"}
